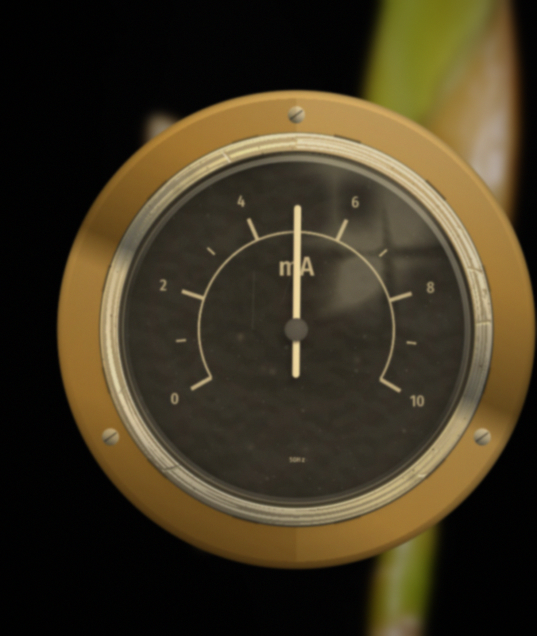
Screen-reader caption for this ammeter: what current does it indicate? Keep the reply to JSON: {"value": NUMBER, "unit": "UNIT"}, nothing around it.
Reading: {"value": 5, "unit": "mA"}
